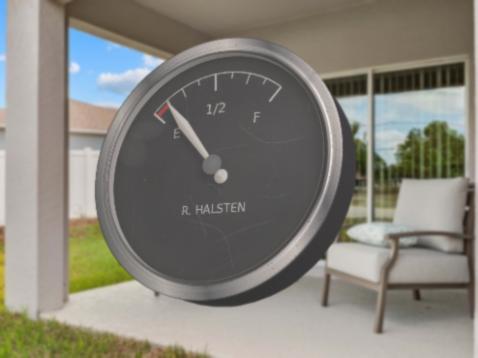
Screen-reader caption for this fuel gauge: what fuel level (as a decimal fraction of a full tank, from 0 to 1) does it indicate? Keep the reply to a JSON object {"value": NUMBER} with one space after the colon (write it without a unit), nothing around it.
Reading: {"value": 0.125}
